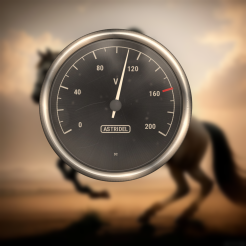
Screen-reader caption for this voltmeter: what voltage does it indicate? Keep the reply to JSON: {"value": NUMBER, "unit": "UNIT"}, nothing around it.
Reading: {"value": 110, "unit": "V"}
